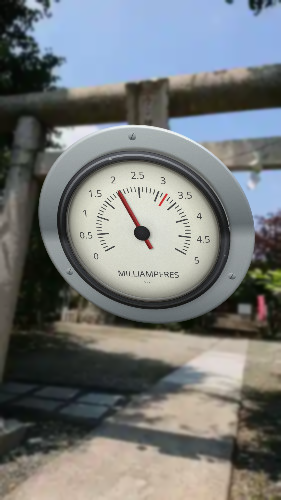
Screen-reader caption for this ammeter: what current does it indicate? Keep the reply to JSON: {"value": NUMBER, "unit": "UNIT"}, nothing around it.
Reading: {"value": 2, "unit": "mA"}
